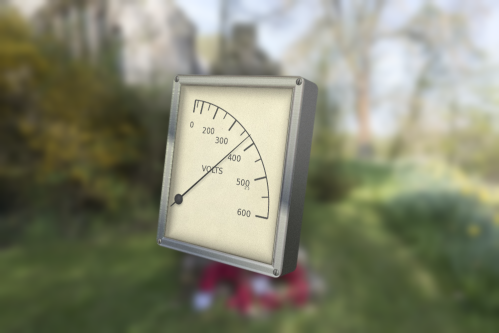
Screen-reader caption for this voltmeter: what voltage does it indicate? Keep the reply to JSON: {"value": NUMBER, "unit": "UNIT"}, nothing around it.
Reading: {"value": 375, "unit": "V"}
